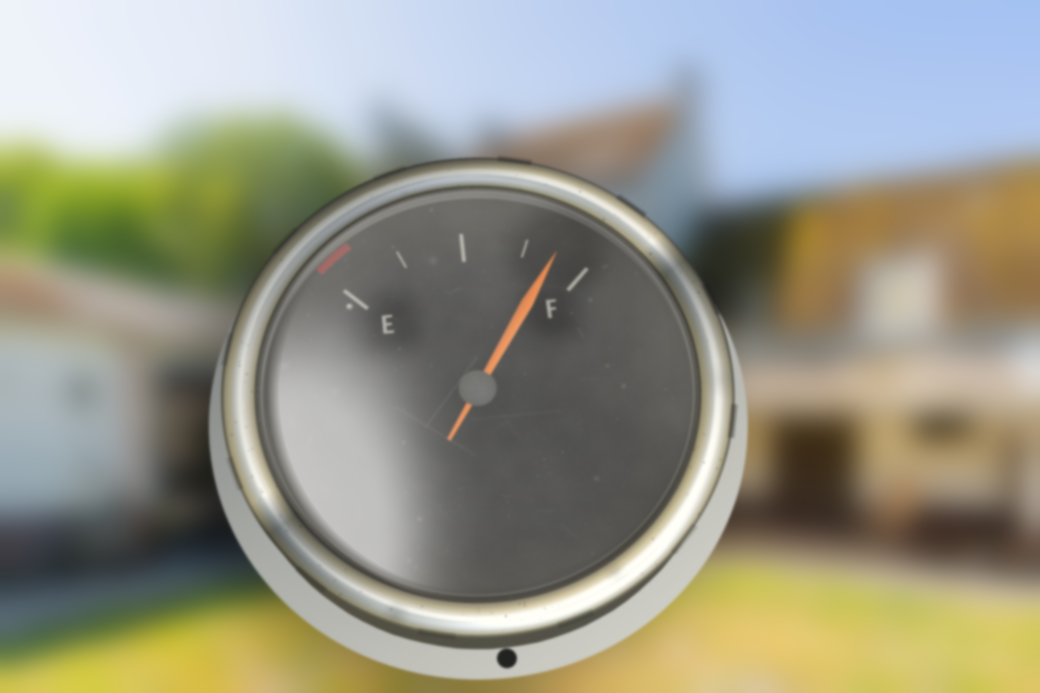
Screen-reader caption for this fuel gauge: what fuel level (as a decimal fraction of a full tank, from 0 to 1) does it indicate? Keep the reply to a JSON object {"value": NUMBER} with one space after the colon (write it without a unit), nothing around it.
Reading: {"value": 0.875}
